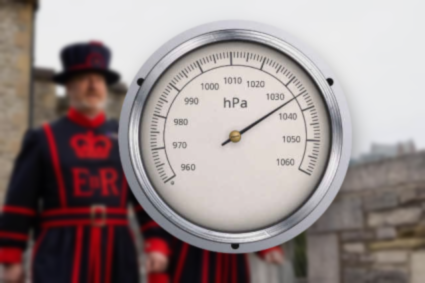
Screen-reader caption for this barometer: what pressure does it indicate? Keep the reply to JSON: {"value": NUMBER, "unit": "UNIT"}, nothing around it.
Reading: {"value": 1035, "unit": "hPa"}
